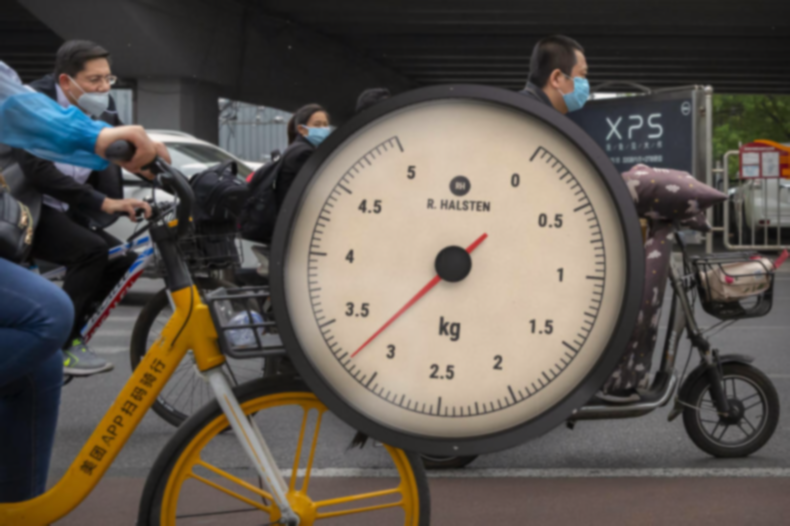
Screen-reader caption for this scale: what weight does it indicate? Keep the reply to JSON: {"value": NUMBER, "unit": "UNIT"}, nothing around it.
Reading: {"value": 3.2, "unit": "kg"}
